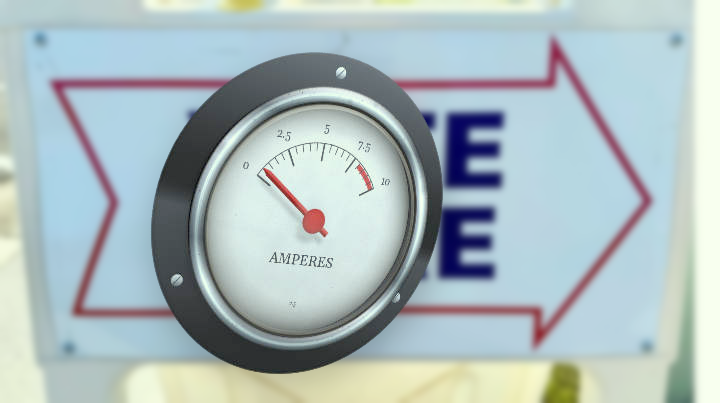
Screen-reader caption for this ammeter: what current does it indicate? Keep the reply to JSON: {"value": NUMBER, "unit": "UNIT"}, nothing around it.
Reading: {"value": 0.5, "unit": "A"}
